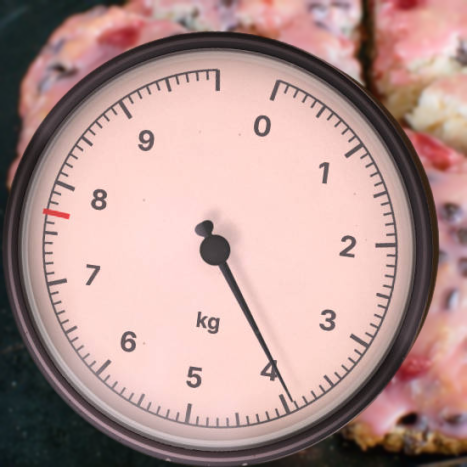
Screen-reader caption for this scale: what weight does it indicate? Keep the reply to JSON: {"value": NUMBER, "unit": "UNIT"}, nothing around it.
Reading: {"value": 3.9, "unit": "kg"}
